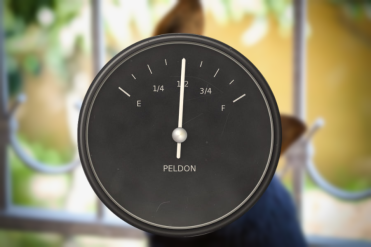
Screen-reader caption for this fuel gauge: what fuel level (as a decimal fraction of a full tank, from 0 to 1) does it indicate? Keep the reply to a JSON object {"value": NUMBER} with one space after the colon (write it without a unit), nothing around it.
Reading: {"value": 0.5}
